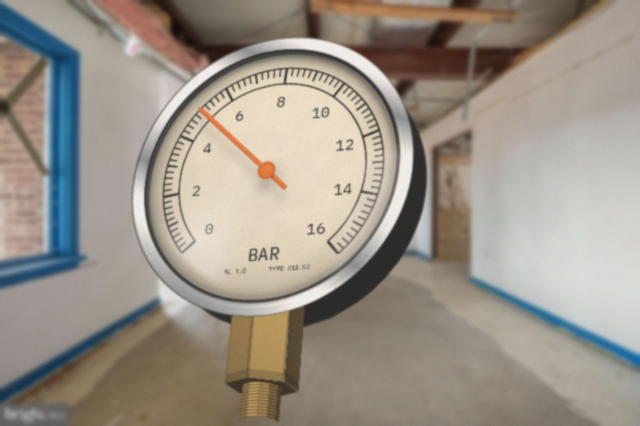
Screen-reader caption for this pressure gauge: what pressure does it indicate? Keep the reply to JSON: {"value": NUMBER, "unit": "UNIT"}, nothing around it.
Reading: {"value": 5, "unit": "bar"}
